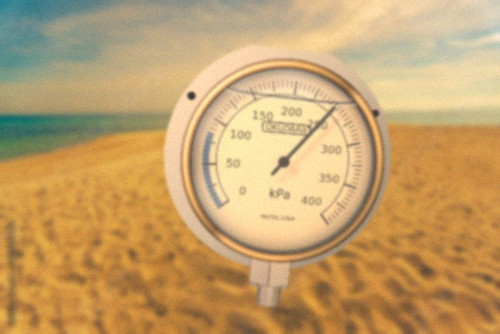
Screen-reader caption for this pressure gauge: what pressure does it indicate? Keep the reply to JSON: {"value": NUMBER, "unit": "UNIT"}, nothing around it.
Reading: {"value": 250, "unit": "kPa"}
